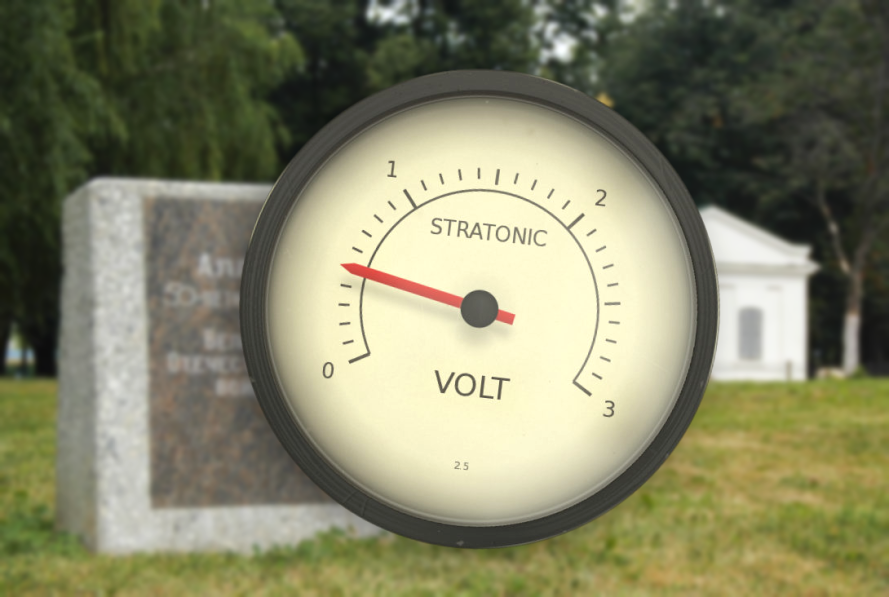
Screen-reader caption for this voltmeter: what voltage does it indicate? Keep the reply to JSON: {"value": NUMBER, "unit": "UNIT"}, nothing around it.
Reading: {"value": 0.5, "unit": "V"}
